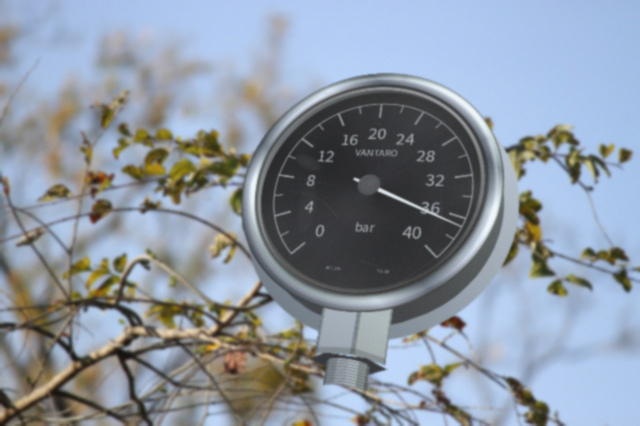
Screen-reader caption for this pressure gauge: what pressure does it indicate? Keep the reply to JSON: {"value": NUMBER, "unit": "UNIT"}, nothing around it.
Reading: {"value": 37, "unit": "bar"}
